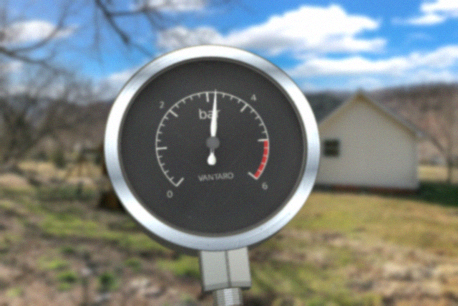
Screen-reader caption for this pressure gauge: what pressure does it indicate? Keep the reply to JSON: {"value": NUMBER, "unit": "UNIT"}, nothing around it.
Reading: {"value": 3.2, "unit": "bar"}
